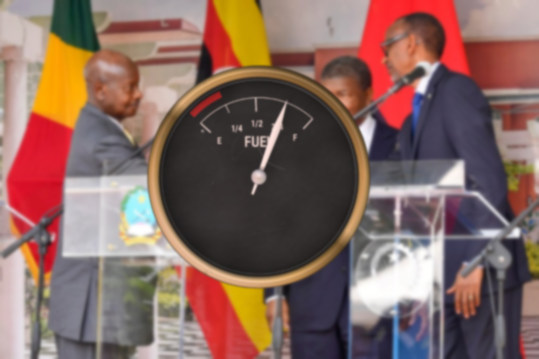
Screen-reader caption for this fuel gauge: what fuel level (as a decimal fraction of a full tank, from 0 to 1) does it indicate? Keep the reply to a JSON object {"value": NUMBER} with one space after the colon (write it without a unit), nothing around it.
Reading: {"value": 0.75}
